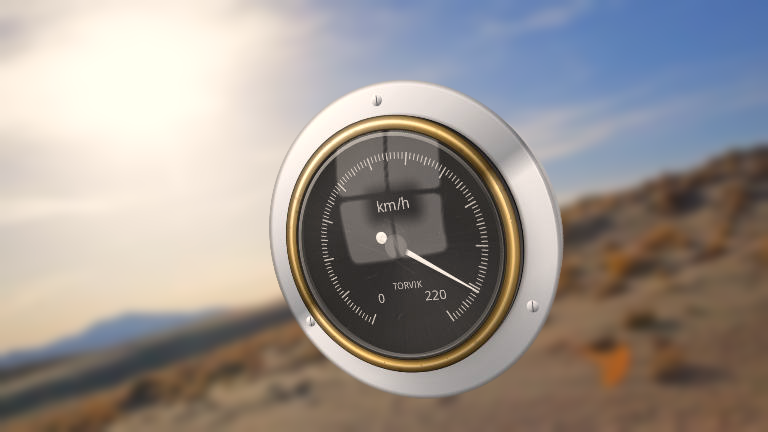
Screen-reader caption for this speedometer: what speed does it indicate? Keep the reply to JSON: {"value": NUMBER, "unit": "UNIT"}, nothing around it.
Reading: {"value": 200, "unit": "km/h"}
